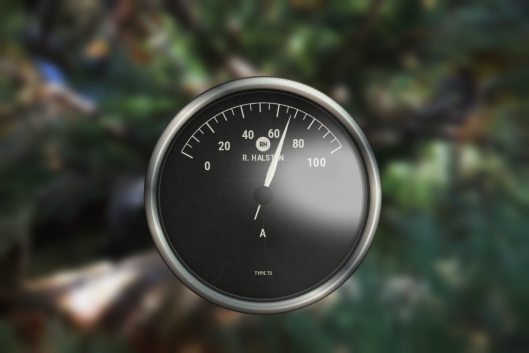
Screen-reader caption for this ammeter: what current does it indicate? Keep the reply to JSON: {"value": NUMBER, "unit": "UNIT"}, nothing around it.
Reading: {"value": 67.5, "unit": "A"}
